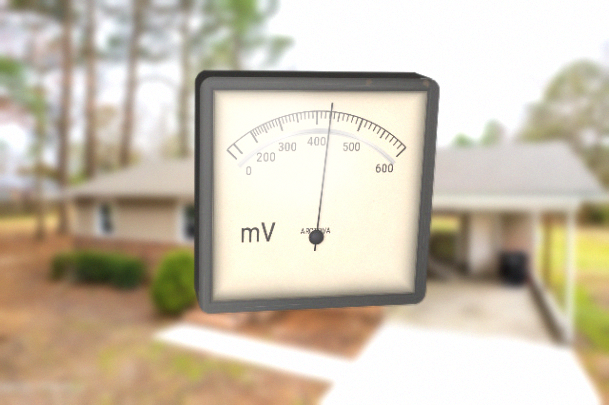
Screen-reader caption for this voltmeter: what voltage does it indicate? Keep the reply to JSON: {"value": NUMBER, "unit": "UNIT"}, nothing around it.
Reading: {"value": 430, "unit": "mV"}
